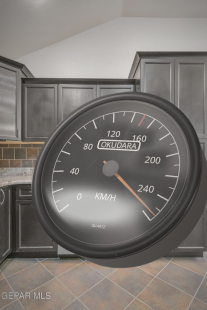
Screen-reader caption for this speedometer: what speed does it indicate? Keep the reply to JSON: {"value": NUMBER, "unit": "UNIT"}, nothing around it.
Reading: {"value": 255, "unit": "km/h"}
